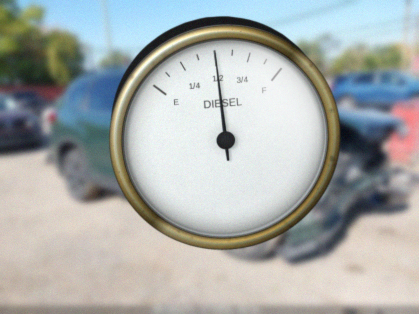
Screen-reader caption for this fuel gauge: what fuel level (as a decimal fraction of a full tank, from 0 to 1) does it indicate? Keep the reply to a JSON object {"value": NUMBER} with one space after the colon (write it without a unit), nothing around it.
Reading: {"value": 0.5}
